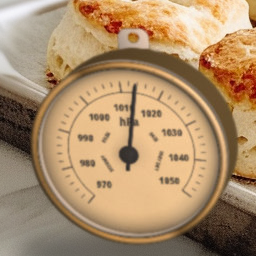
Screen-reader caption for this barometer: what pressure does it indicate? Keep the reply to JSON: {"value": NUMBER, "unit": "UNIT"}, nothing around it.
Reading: {"value": 1014, "unit": "hPa"}
